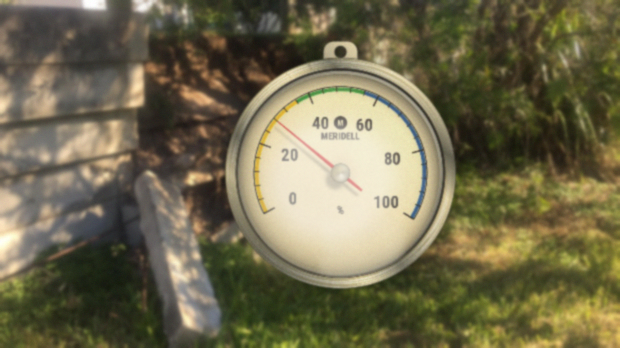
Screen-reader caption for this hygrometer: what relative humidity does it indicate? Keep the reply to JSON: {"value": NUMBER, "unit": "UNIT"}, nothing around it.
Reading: {"value": 28, "unit": "%"}
